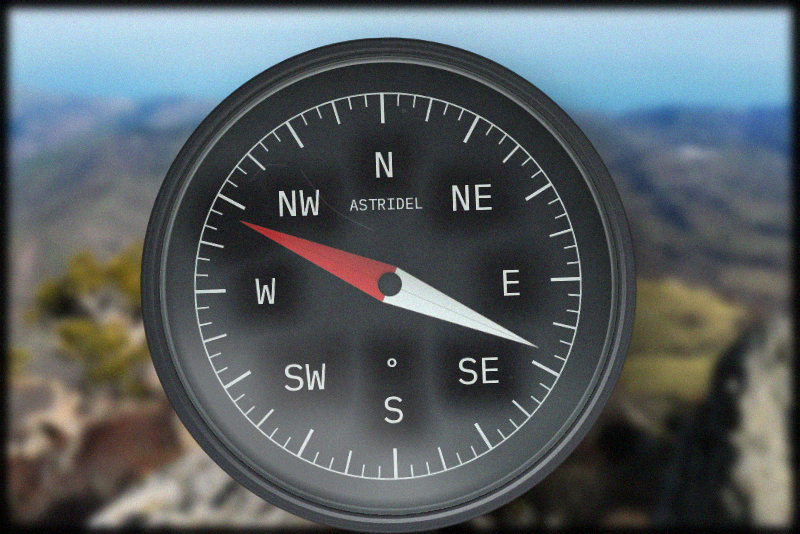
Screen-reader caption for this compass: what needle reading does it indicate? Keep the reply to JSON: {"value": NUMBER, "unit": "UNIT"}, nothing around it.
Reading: {"value": 295, "unit": "°"}
